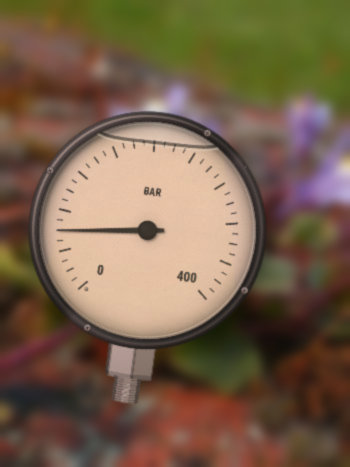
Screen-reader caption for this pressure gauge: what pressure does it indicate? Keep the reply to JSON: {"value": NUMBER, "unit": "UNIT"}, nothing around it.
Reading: {"value": 60, "unit": "bar"}
